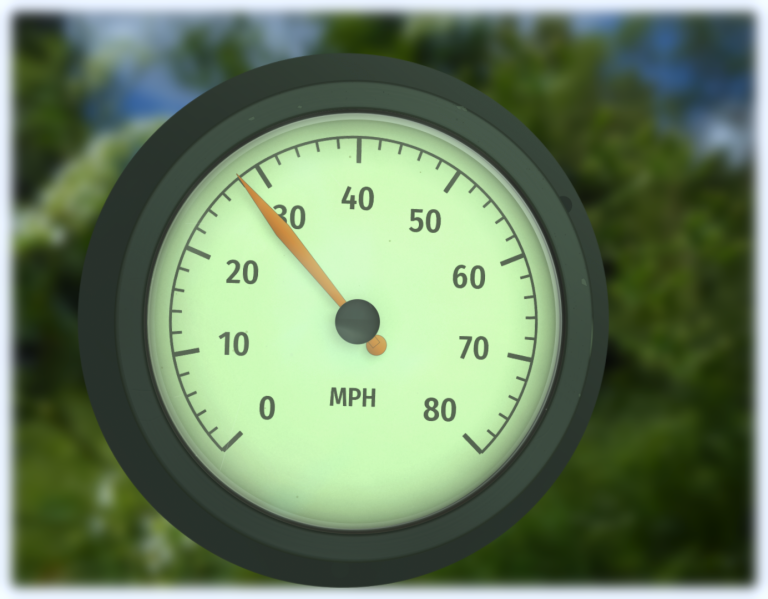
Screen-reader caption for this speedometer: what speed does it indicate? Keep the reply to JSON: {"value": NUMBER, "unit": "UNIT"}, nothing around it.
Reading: {"value": 28, "unit": "mph"}
